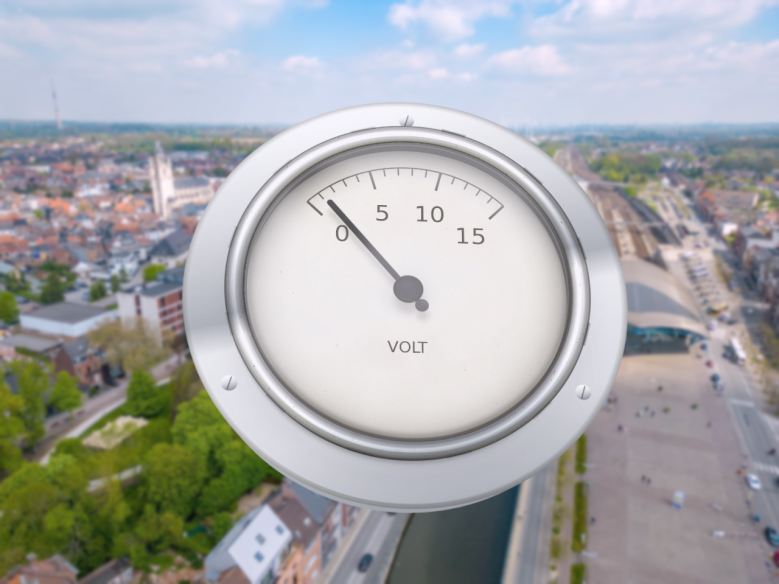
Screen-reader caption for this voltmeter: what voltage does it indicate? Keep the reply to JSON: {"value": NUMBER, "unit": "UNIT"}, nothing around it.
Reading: {"value": 1, "unit": "V"}
